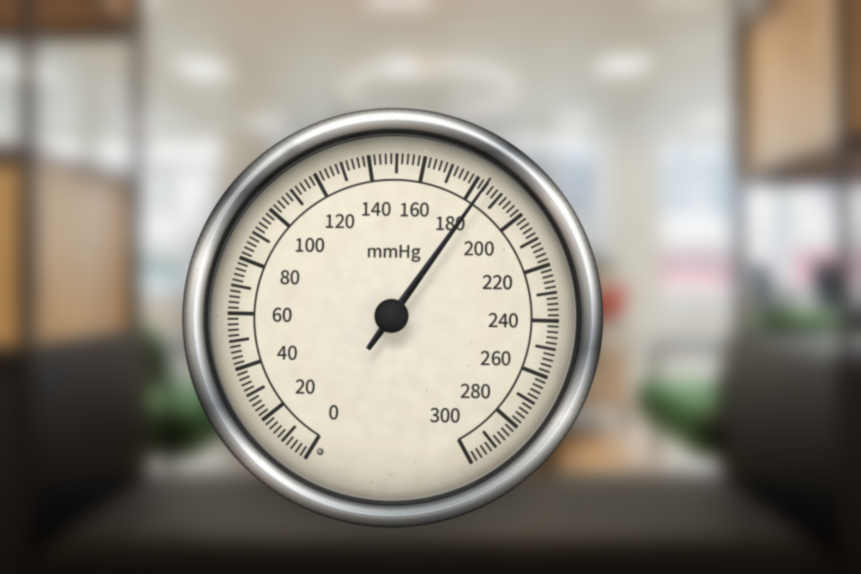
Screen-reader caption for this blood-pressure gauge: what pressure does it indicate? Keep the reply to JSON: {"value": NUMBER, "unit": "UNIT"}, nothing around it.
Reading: {"value": 184, "unit": "mmHg"}
